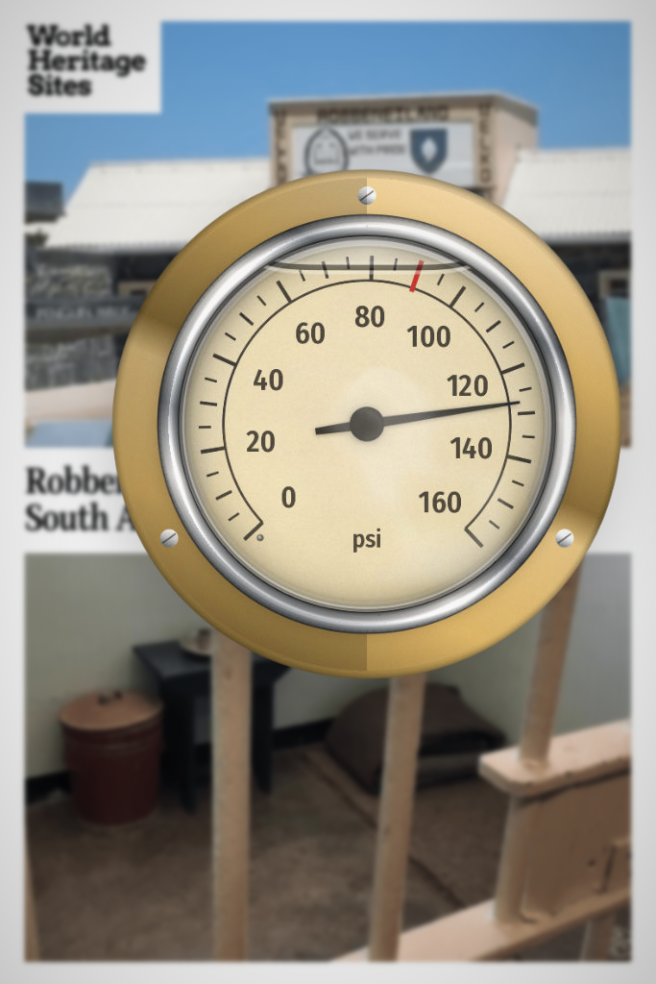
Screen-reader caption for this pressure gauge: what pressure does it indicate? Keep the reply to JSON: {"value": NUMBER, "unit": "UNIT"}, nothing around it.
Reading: {"value": 127.5, "unit": "psi"}
